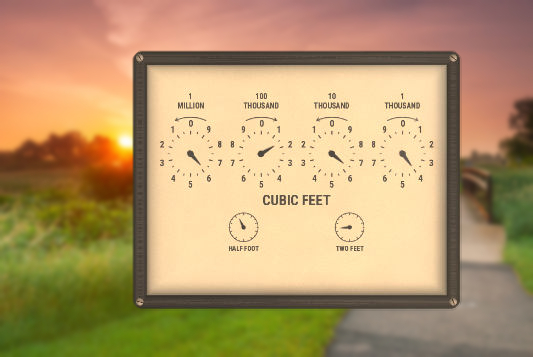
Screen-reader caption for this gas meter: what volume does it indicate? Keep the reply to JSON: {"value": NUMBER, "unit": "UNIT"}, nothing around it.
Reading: {"value": 616400, "unit": "ft³"}
